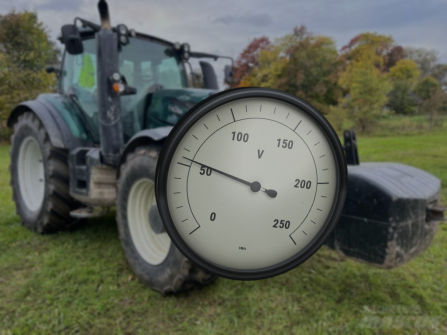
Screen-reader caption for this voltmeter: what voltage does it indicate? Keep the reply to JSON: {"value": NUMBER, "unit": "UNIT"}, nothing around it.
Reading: {"value": 55, "unit": "V"}
